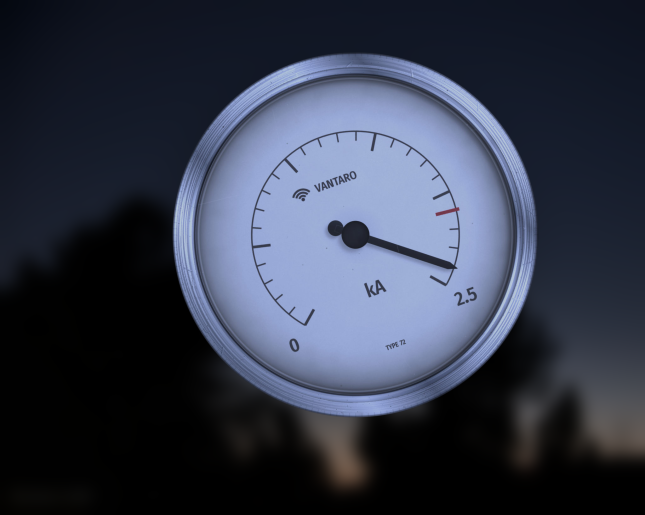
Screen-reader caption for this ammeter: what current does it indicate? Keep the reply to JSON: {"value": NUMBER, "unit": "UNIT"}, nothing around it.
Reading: {"value": 2.4, "unit": "kA"}
